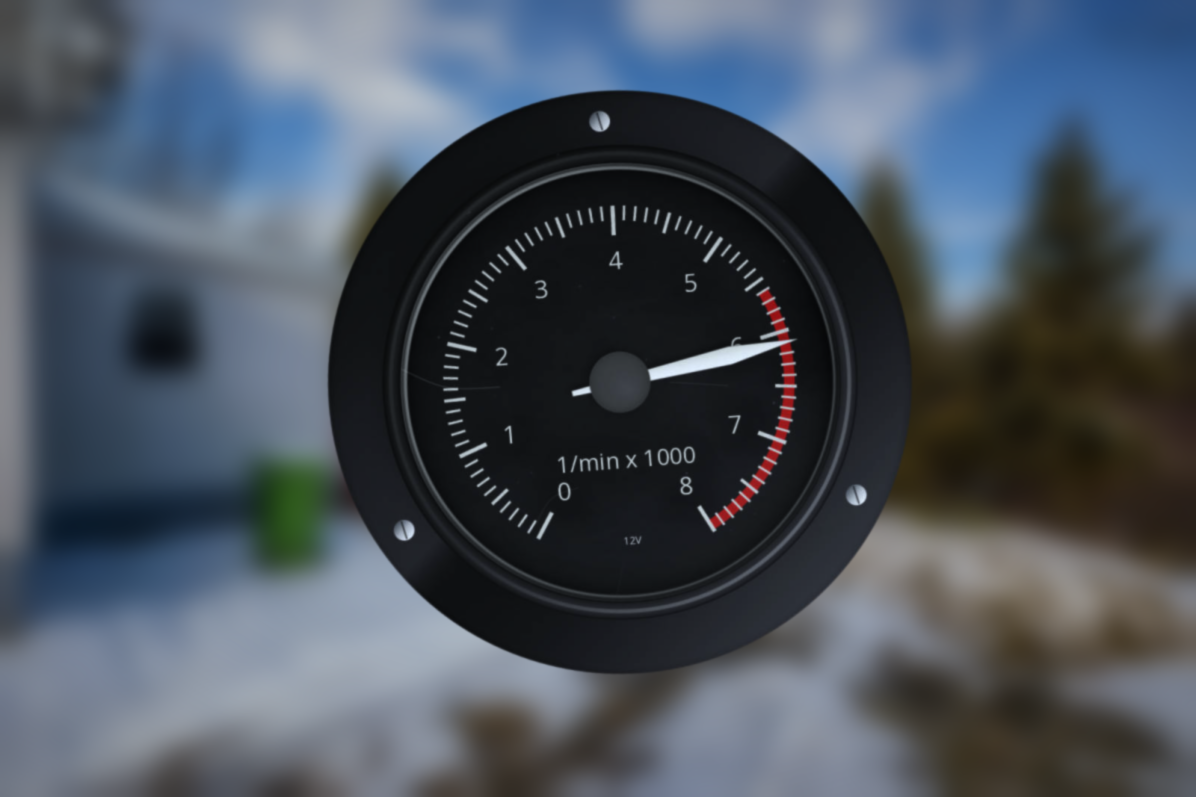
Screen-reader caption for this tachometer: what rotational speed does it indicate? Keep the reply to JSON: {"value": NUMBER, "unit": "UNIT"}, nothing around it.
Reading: {"value": 6100, "unit": "rpm"}
